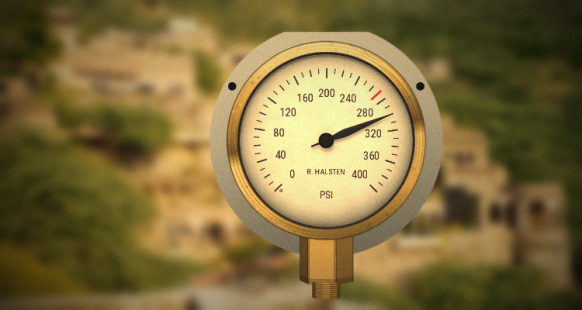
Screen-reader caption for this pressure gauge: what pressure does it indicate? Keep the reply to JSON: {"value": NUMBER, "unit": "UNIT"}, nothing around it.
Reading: {"value": 300, "unit": "psi"}
